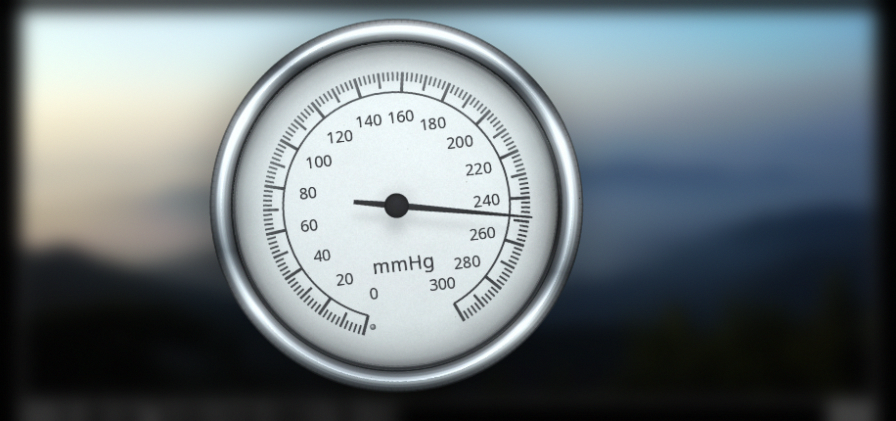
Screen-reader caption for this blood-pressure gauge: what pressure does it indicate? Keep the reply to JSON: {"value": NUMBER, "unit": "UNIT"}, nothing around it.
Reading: {"value": 248, "unit": "mmHg"}
